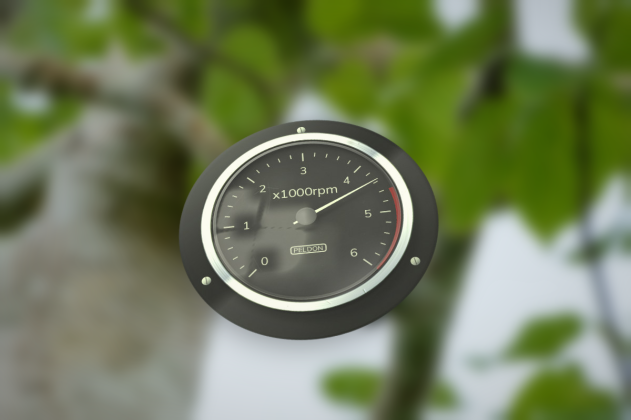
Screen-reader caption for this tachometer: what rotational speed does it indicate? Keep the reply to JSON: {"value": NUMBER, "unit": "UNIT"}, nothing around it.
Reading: {"value": 4400, "unit": "rpm"}
